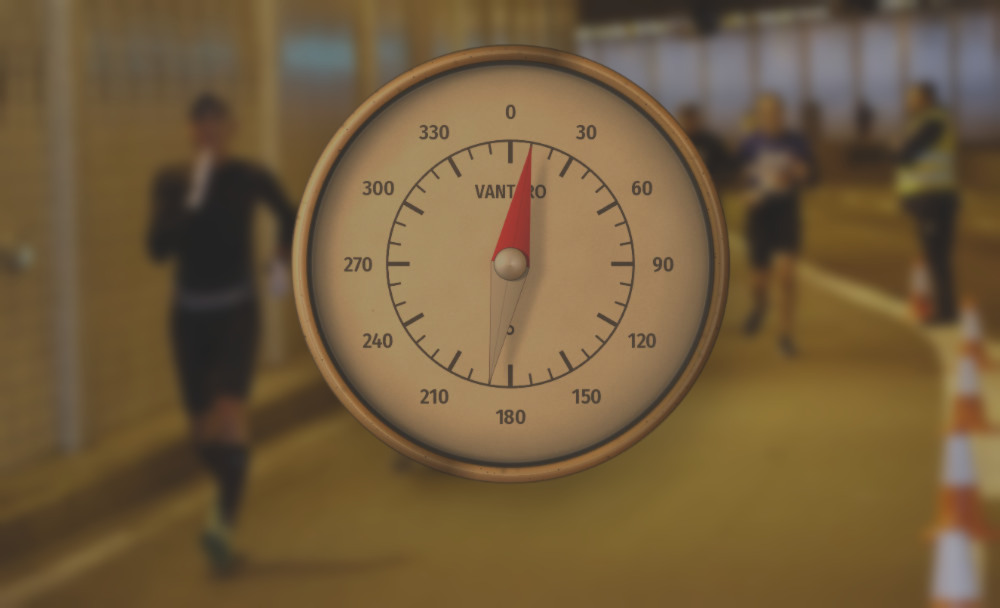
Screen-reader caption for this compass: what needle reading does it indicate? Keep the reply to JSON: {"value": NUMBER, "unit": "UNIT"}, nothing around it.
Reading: {"value": 10, "unit": "°"}
